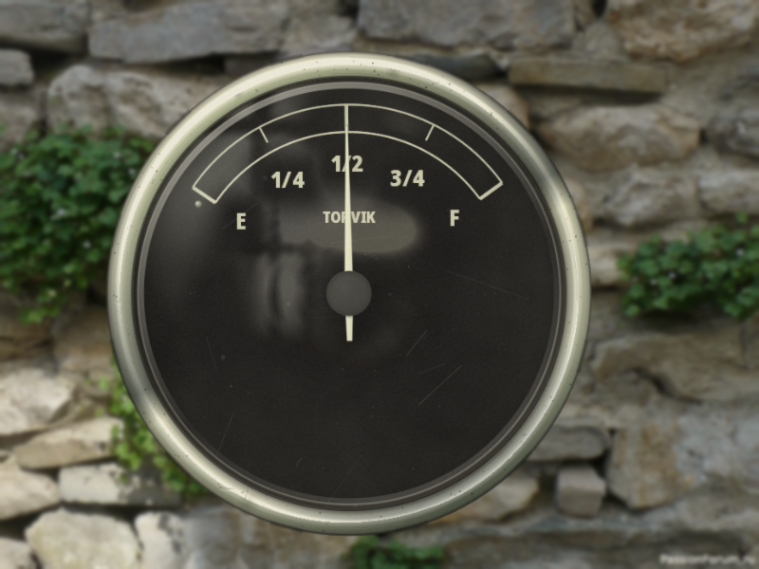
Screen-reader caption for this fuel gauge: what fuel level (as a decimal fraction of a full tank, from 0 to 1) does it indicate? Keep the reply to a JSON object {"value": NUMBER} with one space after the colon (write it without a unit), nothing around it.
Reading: {"value": 0.5}
